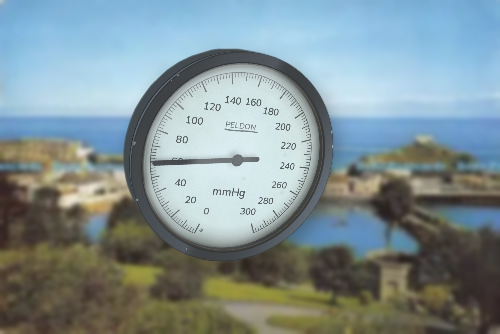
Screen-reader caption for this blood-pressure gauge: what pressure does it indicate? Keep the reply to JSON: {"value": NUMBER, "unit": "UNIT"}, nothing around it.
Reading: {"value": 60, "unit": "mmHg"}
